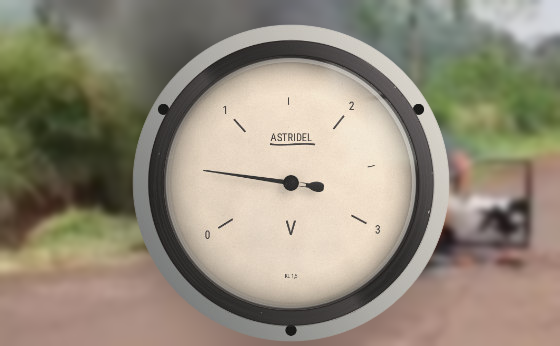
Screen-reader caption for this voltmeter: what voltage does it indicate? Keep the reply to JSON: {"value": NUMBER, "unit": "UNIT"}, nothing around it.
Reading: {"value": 0.5, "unit": "V"}
